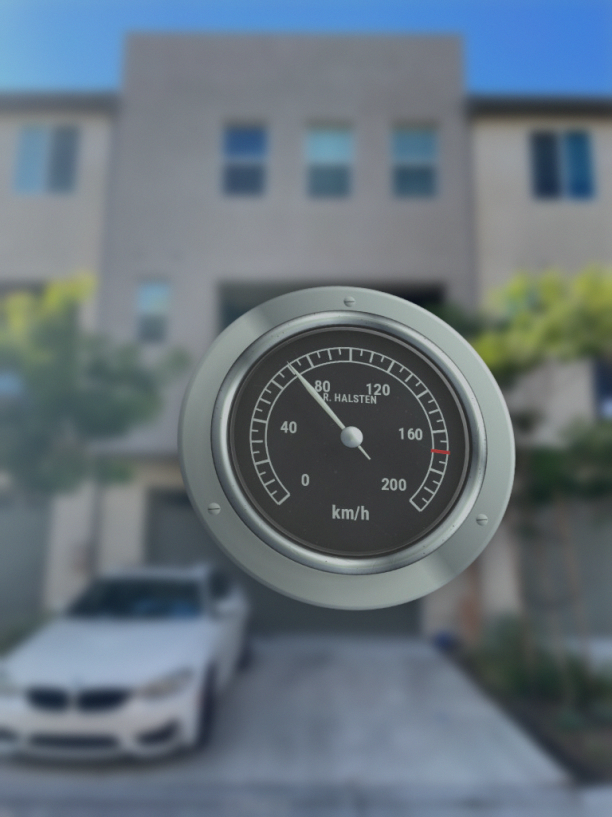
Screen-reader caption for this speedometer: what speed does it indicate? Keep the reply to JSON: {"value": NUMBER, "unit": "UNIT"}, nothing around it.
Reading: {"value": 70, "unit": "km/h"}
